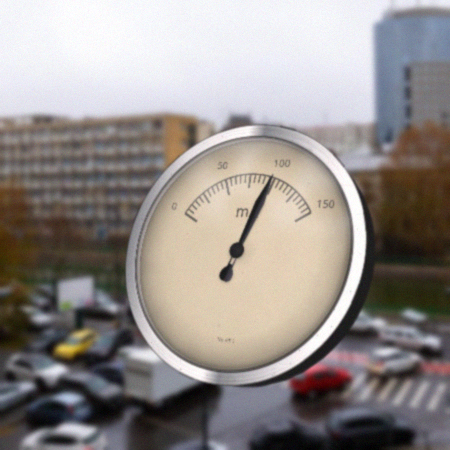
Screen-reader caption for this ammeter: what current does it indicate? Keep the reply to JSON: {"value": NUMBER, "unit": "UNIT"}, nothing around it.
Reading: {"value": 100, "unit": "mA"}
